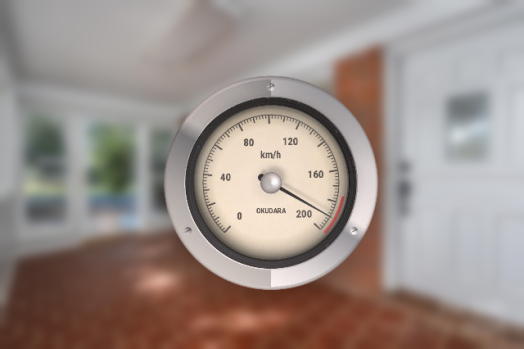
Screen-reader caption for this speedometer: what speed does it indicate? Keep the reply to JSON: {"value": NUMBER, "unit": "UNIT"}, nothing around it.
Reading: {"value": 190, "unit": "km/h"}
